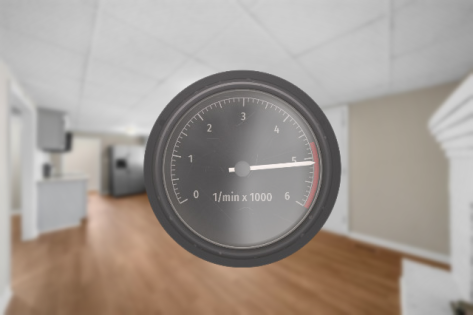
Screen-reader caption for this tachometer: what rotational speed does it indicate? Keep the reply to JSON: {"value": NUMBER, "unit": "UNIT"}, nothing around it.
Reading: {"value": 5100, "unit": "rpm"}
